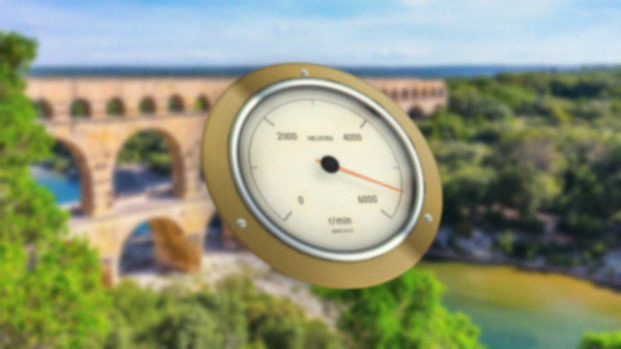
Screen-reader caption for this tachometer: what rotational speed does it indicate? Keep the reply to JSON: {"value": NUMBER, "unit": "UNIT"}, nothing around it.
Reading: {"value": 5500, "unit": "rpm"}
